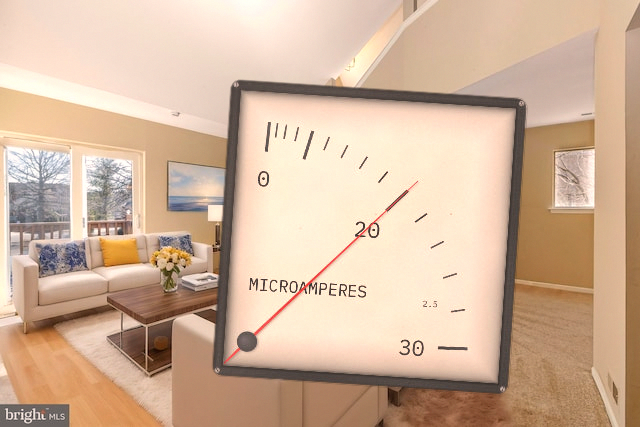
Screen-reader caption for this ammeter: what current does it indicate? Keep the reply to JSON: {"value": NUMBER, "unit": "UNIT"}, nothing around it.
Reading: {"value": 20, "unit": "µA"}
